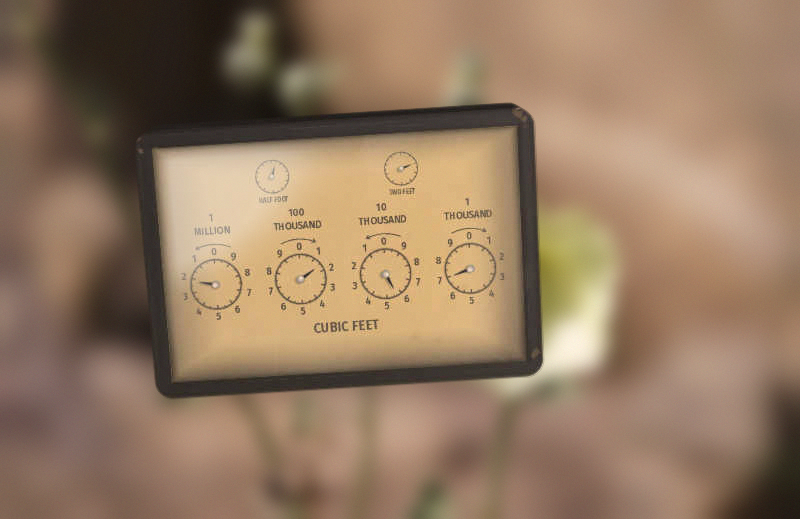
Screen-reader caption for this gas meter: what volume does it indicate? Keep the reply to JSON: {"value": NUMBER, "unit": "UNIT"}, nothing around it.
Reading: {"value": 215700, "unit": "ft³"}
